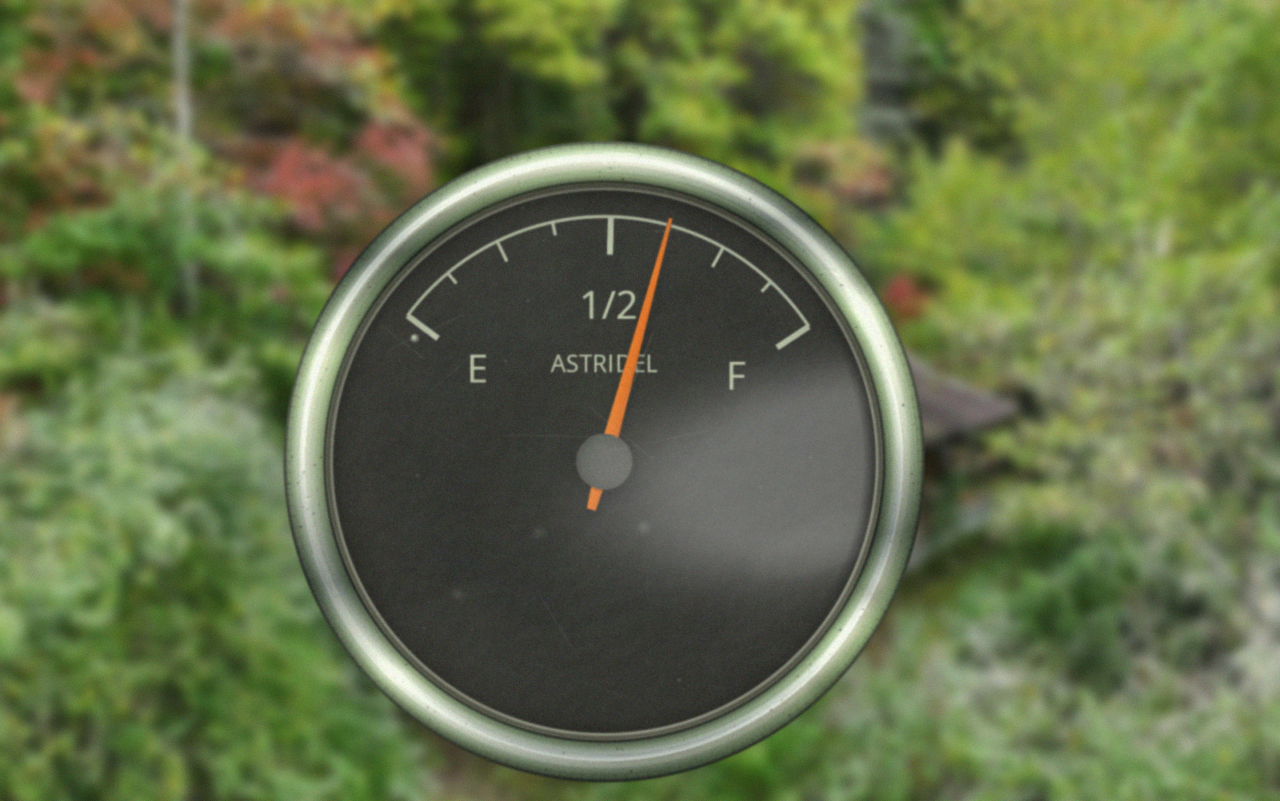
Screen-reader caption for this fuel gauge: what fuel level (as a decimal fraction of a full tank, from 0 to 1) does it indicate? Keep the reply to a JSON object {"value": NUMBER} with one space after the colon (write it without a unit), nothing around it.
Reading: {"value": 0.625}
